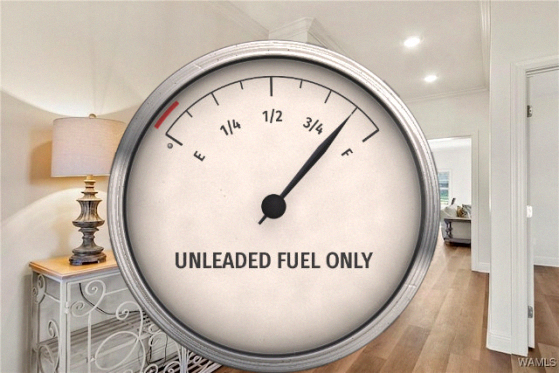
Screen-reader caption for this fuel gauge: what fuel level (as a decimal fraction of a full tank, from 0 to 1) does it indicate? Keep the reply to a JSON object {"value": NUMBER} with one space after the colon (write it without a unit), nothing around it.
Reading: {"value": 0.875}
